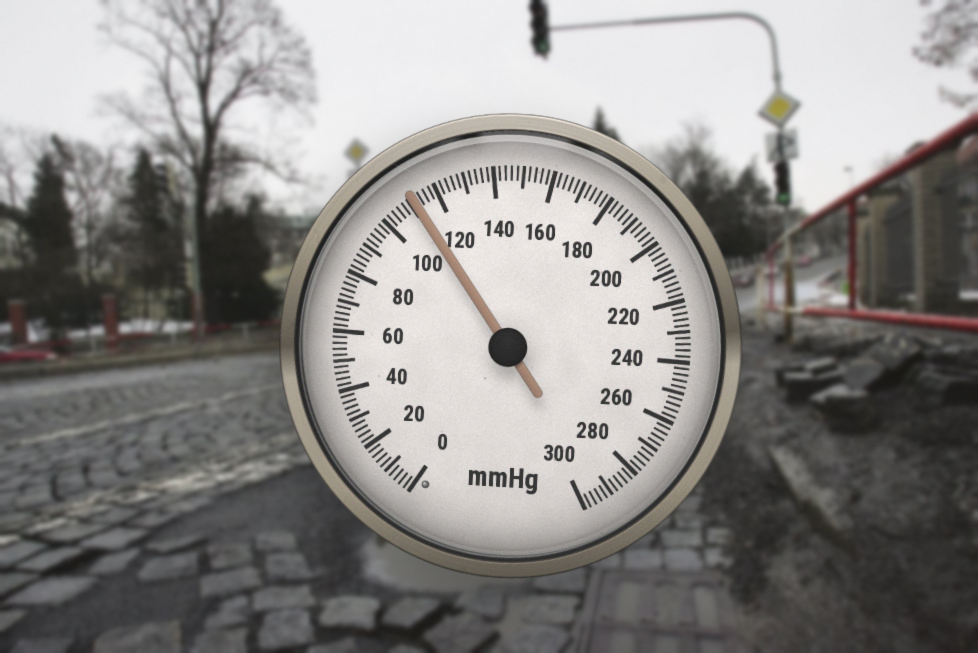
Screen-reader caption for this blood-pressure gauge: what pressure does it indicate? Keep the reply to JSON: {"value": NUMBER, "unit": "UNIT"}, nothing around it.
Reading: {"value": 112, "unit": "mmHg"}
